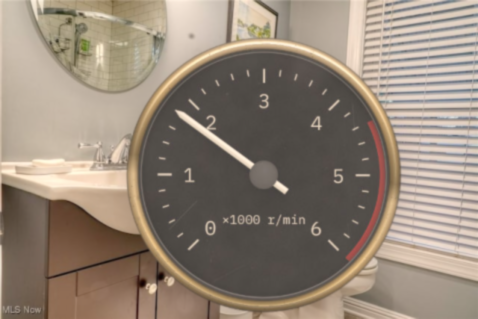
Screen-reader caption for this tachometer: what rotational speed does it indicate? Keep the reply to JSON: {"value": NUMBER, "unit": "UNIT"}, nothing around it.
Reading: {"value": 1800, "unit": "rpm"}
